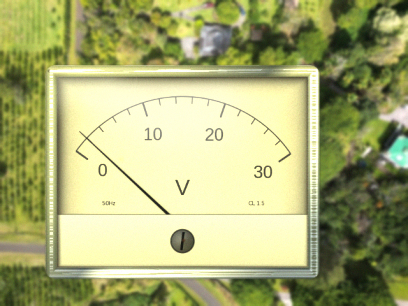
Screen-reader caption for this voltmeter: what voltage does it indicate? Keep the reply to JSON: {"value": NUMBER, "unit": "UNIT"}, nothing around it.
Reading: {"value": 2, "unit": "V"}
